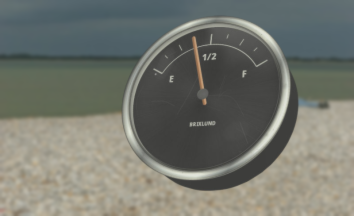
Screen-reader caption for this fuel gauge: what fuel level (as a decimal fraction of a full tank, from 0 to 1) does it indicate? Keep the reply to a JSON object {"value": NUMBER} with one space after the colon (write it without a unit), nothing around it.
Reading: {"value": 0.375}
